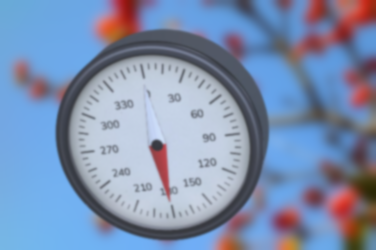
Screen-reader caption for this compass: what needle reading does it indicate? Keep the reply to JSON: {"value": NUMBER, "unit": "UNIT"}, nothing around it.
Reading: {"value": 180, "unit": "°"}
